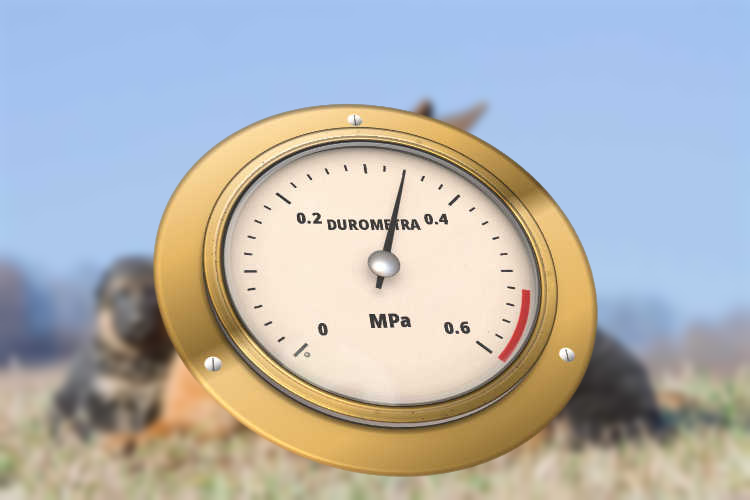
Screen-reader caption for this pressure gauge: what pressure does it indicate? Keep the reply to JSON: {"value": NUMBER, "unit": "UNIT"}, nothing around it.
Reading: {"value": 0.34, "unit": "MPa"}
